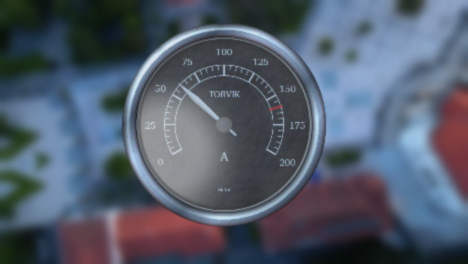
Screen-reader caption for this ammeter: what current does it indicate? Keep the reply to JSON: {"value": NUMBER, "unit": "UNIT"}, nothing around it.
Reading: {"value": 60, "unit": "A"}
